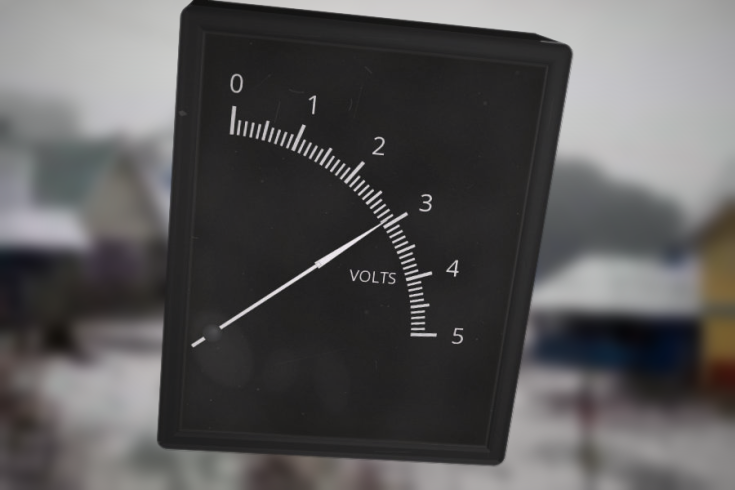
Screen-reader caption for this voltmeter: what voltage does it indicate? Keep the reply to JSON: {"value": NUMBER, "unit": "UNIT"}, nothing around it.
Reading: {"value": 2.9, "unit": "V"}
